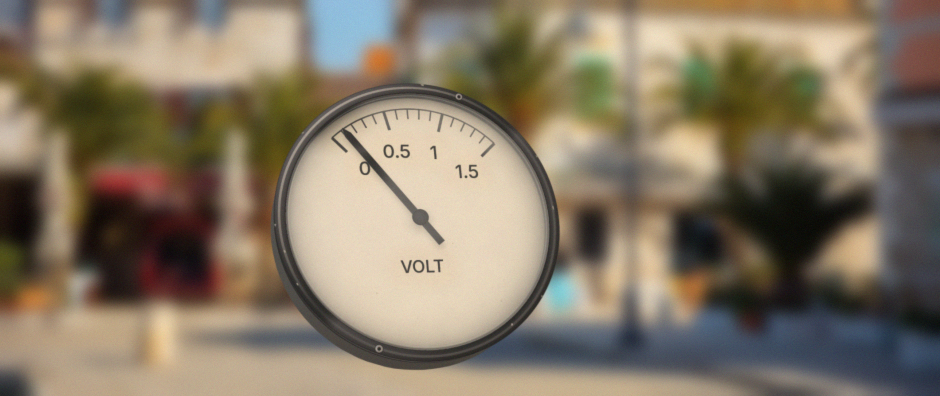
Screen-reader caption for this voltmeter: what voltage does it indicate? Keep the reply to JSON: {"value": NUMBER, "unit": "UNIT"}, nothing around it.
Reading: {"value": 0.1, "unit": "V"}
